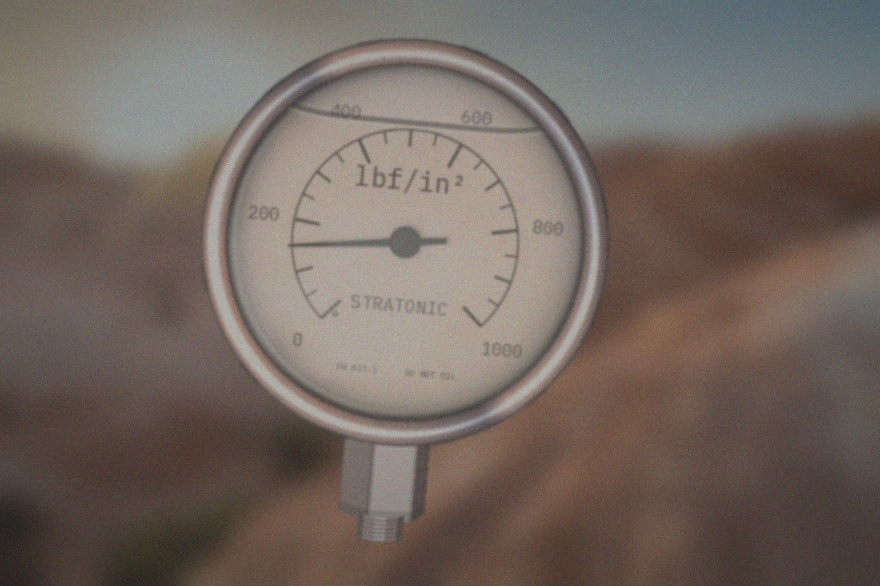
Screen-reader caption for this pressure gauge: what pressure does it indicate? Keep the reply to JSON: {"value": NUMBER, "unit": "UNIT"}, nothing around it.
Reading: {"value": 150, "unit": "psi"}
